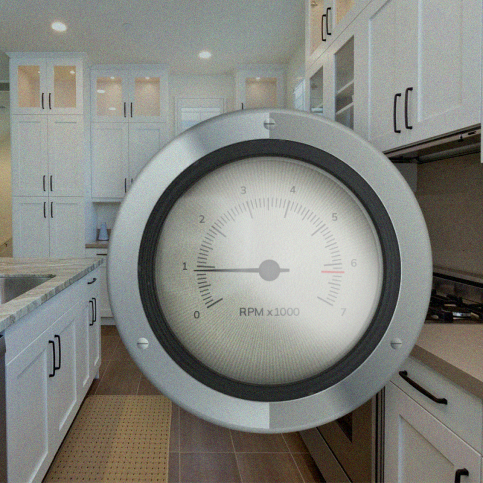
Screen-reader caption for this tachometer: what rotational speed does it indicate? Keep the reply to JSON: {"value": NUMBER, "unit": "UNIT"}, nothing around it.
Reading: {"value": 900, "unit": "rpm"}
